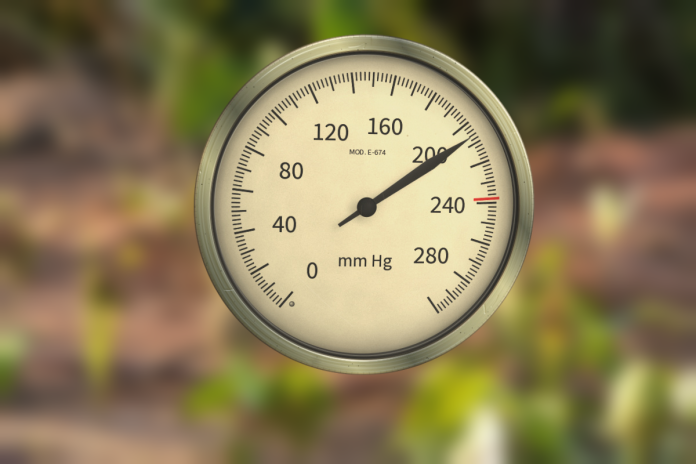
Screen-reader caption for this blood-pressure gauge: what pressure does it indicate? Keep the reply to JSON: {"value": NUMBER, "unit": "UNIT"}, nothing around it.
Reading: {"value": 206, "unit": "mmHg"}
